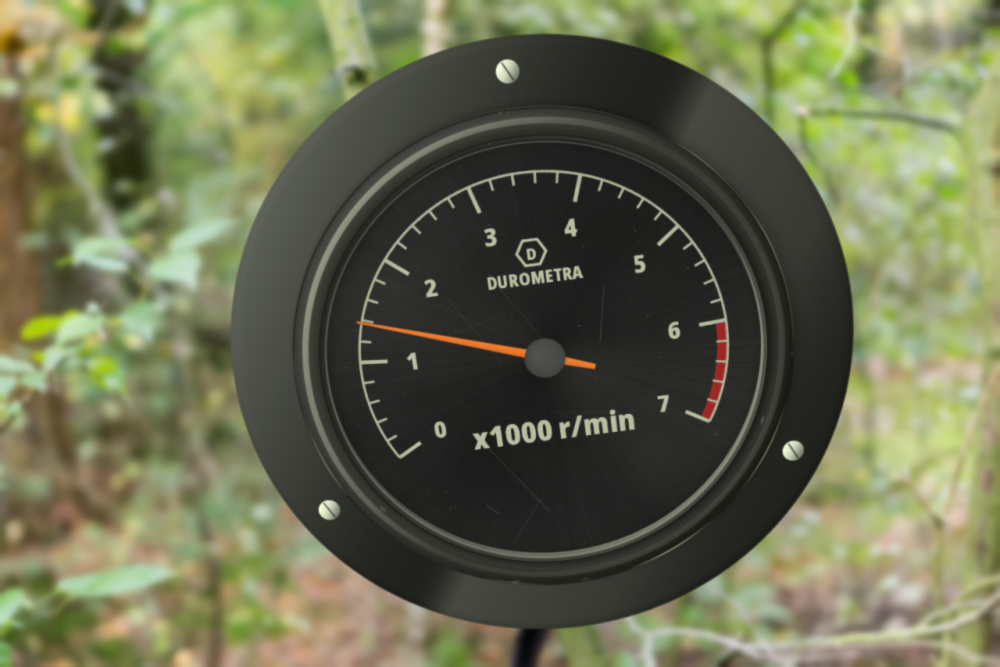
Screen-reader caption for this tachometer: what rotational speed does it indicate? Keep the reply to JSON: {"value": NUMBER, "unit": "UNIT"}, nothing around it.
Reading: {"value": 1400, "unit": "rpm"}
